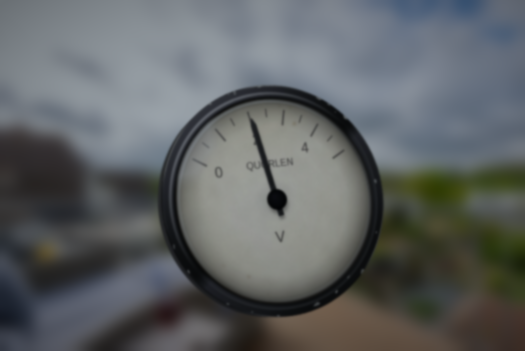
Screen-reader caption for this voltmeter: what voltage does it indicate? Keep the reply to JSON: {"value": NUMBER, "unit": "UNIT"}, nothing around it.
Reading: {"value": 2, "unit": "V"}
